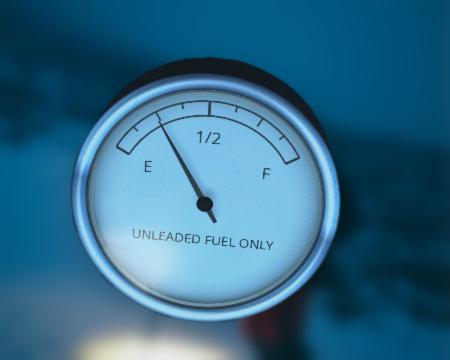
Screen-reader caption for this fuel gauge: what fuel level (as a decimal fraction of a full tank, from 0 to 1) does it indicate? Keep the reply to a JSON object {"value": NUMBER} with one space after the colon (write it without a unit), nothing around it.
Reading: {"value": 0.25}
